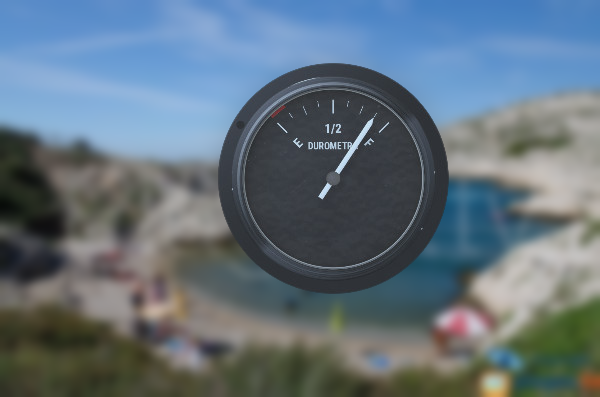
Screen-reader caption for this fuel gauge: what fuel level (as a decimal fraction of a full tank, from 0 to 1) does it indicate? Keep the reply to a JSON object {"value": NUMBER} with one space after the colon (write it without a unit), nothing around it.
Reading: {"value": 0.875}
